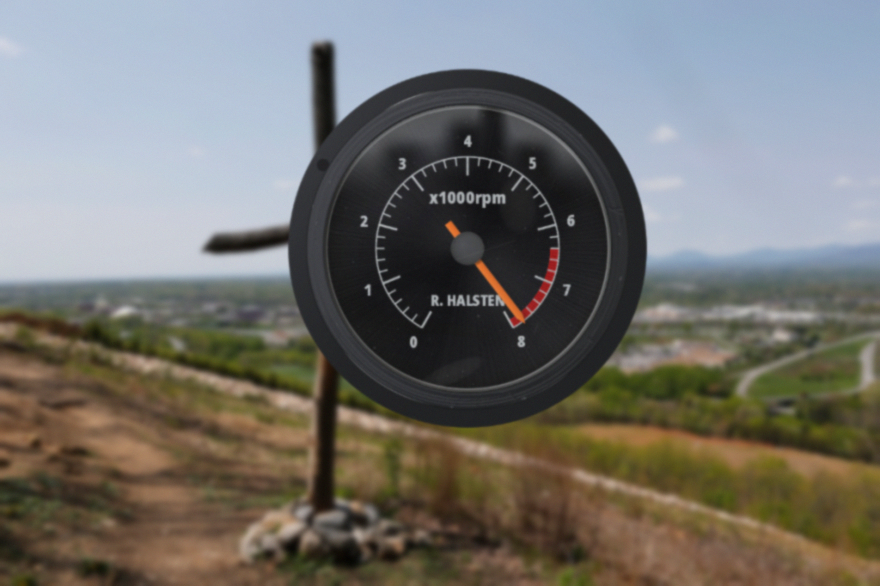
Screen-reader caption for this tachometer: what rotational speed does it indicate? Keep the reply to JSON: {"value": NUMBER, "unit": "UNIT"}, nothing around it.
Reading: {"value": 7800, "unit": "rpm"}
